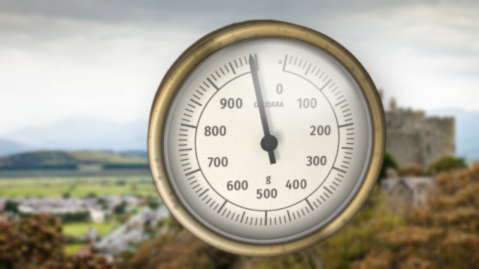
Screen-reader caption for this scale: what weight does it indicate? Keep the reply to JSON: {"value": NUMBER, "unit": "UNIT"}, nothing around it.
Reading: {"value": 990, "unit": "g"}
